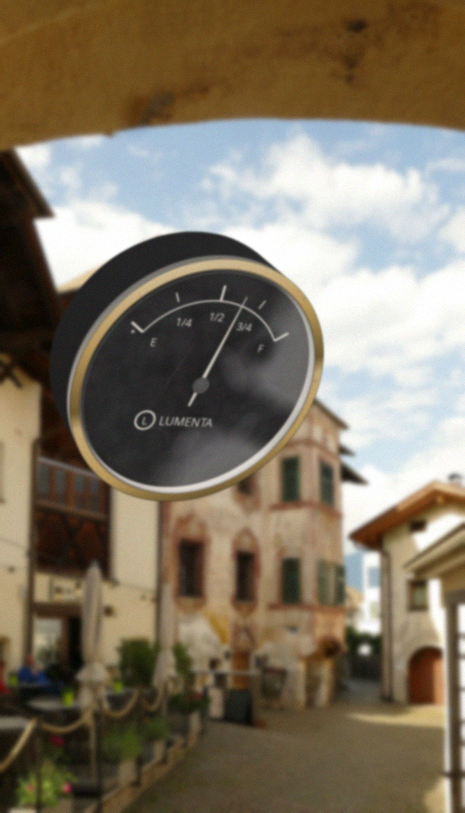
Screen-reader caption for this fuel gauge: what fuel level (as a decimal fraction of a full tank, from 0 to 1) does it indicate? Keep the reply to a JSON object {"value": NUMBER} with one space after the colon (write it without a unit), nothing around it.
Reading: {"value": 0.625}
